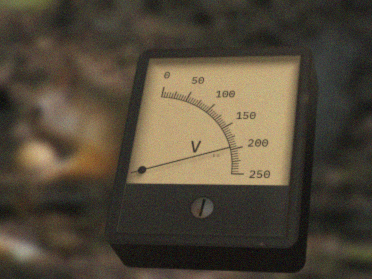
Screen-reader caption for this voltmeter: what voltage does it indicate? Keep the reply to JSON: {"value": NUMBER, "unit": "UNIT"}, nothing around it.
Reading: {"value": 200, "unit": "V"}
